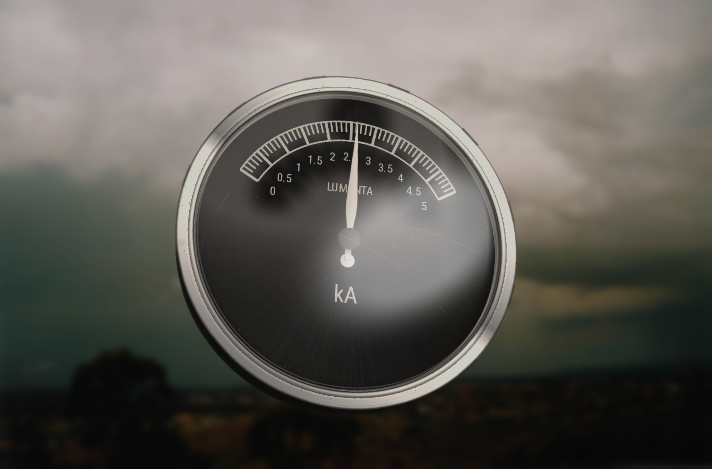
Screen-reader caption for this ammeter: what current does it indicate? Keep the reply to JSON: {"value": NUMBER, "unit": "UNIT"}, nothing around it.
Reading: {"value": 2.6, "unit": "kA"}
